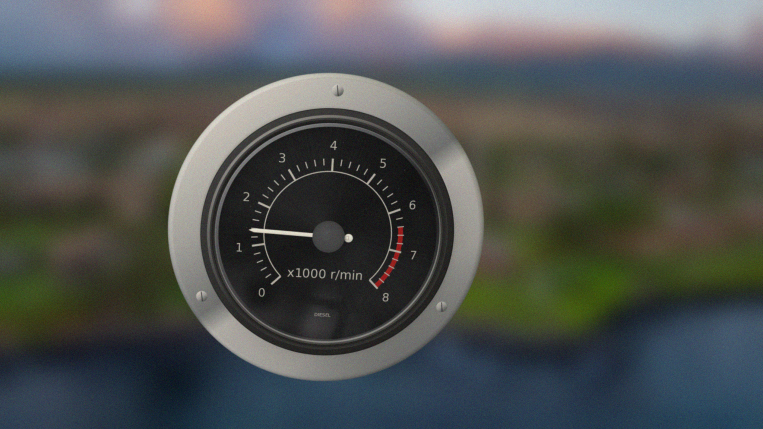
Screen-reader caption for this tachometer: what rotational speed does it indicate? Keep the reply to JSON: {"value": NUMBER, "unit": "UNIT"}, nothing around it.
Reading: {"value": 1400, "unit": "rpm"}
